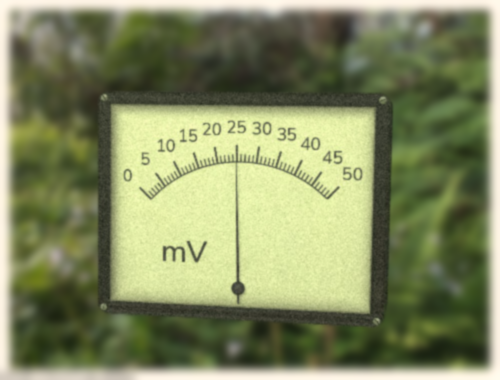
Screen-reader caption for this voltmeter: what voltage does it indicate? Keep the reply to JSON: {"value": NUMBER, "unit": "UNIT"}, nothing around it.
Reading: {"value": 25, "unit": "mV"}
